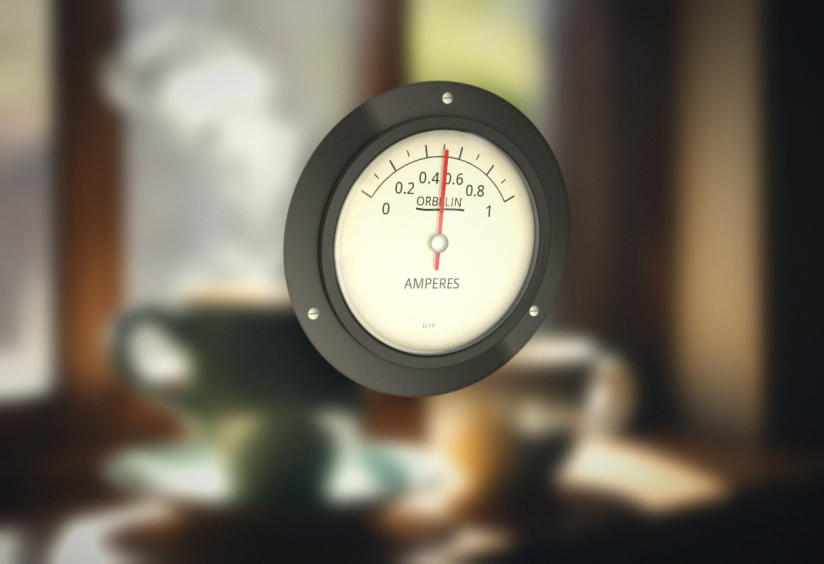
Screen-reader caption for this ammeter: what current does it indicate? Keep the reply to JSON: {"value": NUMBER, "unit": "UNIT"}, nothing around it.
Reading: {"value": 0.5, "unit": "A"}
